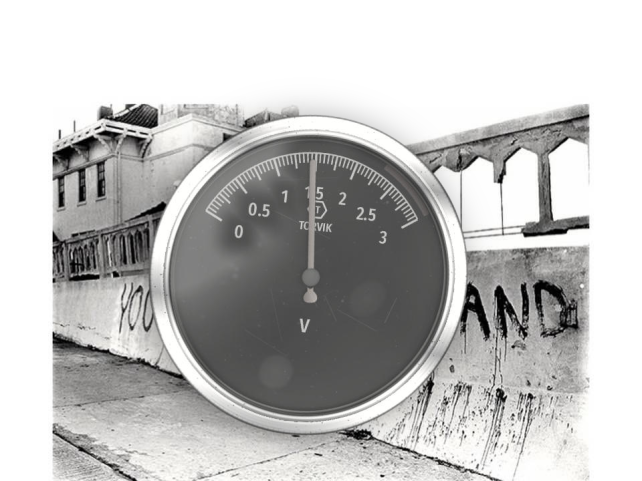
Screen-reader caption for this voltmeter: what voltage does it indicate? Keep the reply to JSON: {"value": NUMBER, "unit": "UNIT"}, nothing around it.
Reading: {"value": 1.45, "unit": "V"}
